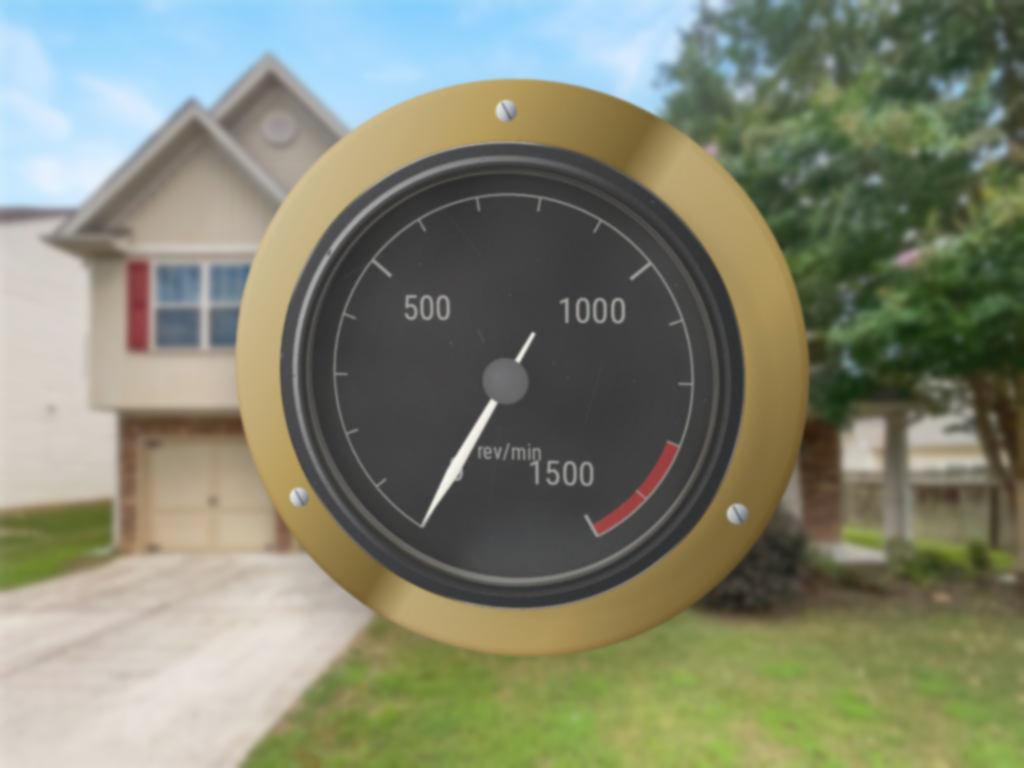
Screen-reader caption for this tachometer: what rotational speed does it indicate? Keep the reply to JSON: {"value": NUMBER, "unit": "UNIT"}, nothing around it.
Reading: {"value": 0, "unit": "rpm"}
